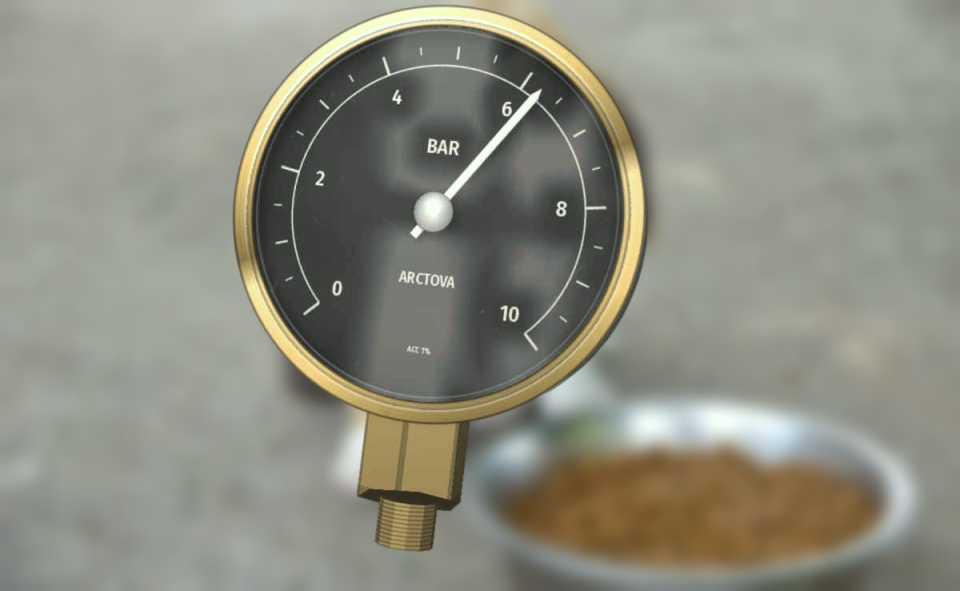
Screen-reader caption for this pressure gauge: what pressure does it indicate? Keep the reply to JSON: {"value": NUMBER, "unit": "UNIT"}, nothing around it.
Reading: {"value": 6.25, "unit": "bar"}
